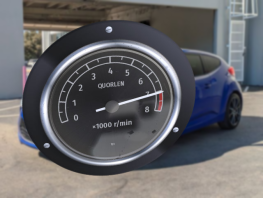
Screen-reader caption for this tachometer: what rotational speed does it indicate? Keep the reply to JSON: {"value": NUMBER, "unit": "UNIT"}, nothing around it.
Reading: {"value": 7000, "unit": "rpm"}
